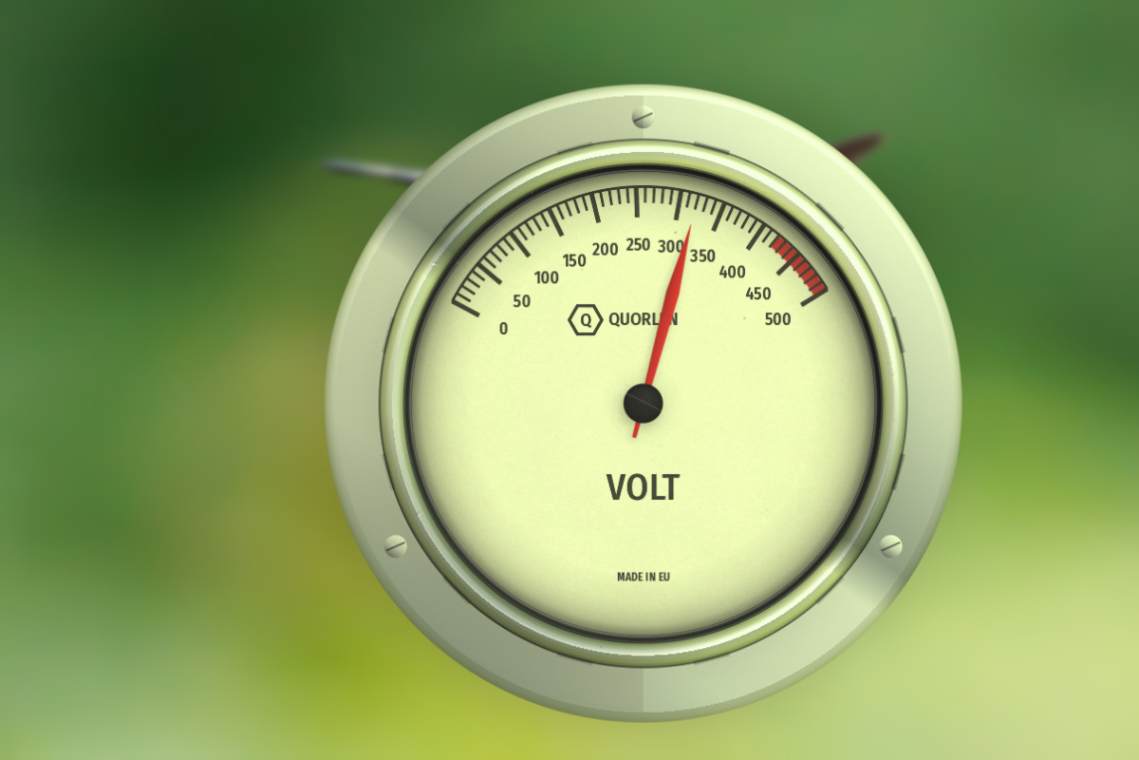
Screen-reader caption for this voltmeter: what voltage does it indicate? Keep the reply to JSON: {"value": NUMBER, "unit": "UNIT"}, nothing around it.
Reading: {"value": 320, "unit": "V"}
